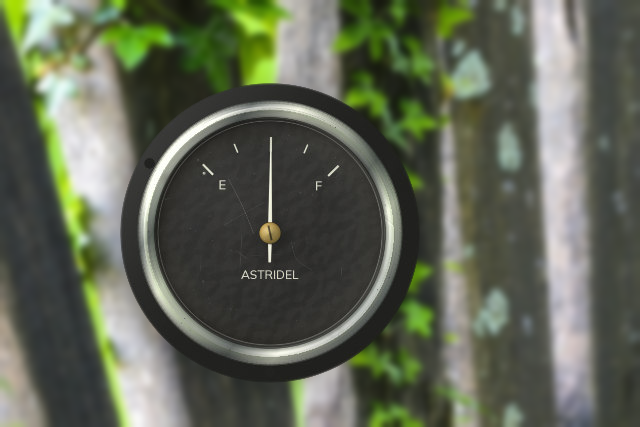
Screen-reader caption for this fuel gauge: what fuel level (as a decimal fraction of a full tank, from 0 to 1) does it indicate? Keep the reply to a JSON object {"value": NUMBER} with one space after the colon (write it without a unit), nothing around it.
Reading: {"value": 0.5}
